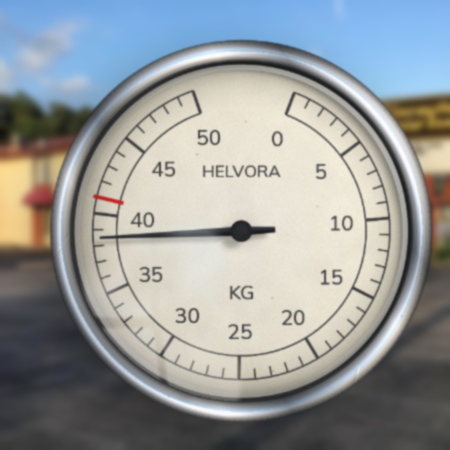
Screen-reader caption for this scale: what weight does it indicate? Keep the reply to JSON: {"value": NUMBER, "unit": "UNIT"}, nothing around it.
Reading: {"value": 38.5, "unit": "kg"}
